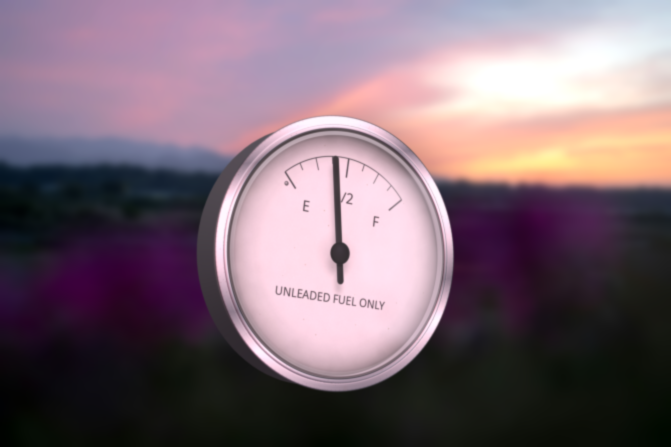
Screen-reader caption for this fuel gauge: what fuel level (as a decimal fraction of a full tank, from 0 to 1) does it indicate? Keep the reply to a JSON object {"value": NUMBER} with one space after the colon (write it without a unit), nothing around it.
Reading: {"value": 0.375}
